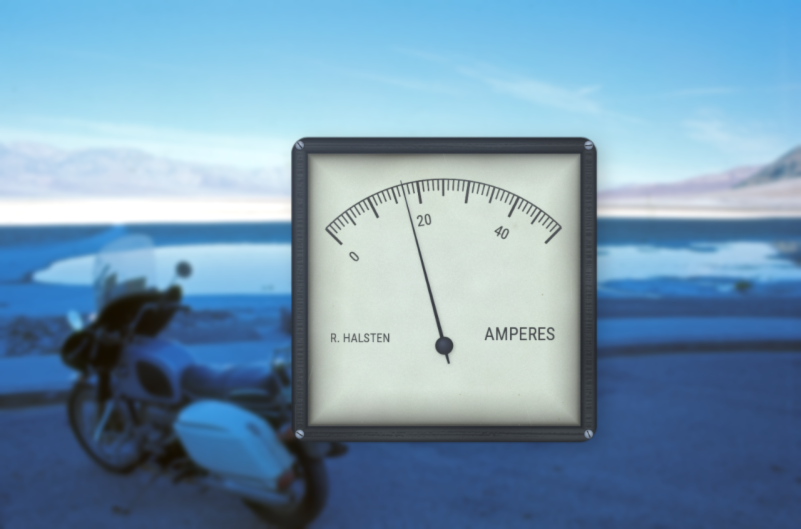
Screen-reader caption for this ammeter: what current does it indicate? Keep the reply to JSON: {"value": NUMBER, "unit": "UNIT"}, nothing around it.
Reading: {"value": 17, "unit": "A"}
